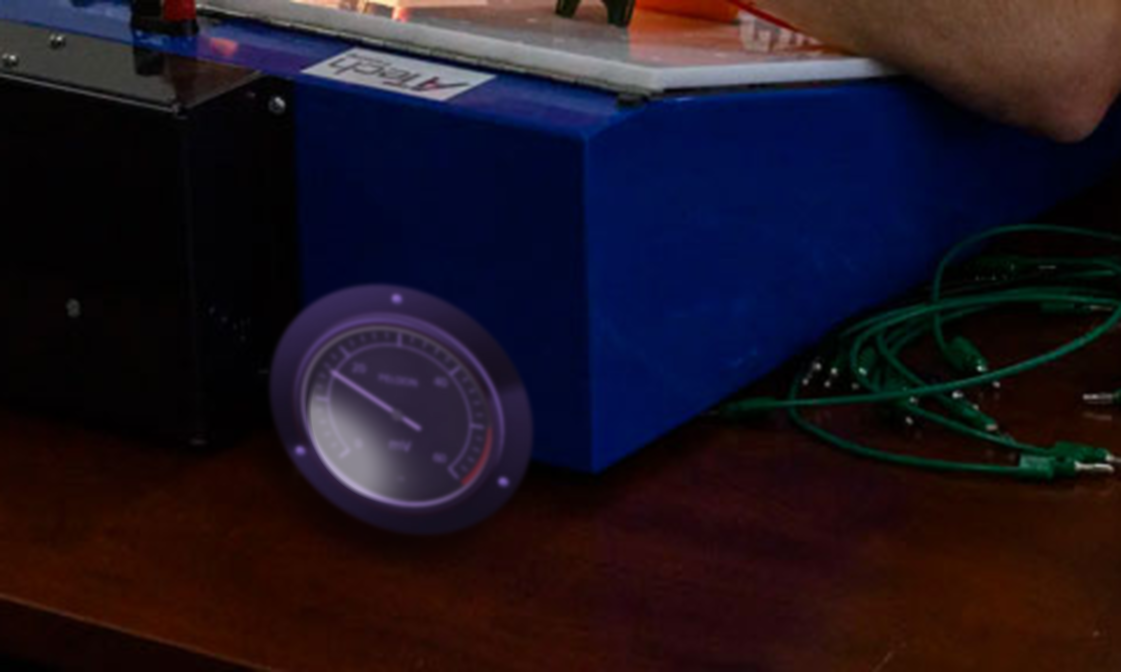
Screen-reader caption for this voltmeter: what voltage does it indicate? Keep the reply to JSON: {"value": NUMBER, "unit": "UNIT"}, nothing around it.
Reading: {"value": 16, "unit": "mV"}
